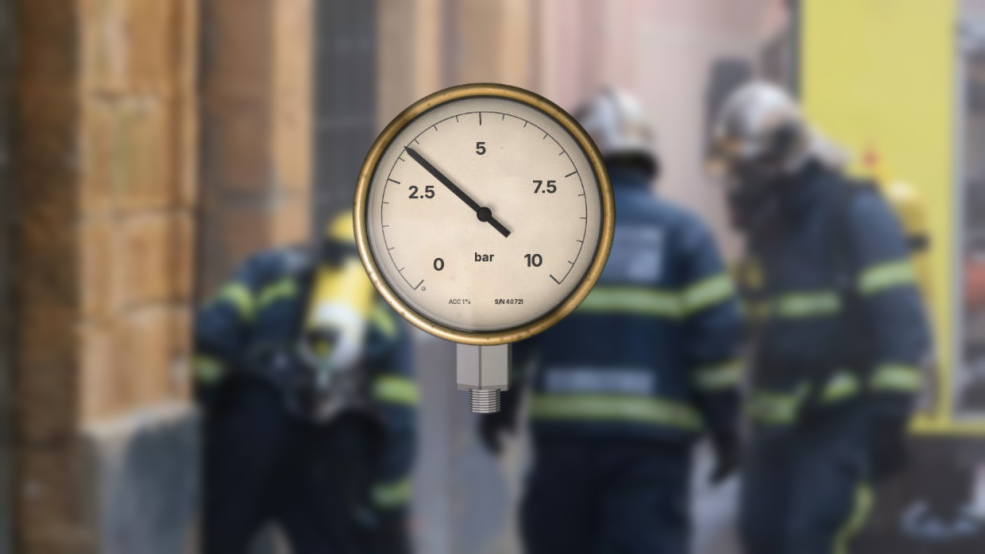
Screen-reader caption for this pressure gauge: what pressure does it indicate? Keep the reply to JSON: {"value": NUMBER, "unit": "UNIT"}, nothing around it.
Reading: {"value": 3.25, "unit": "bar"}
